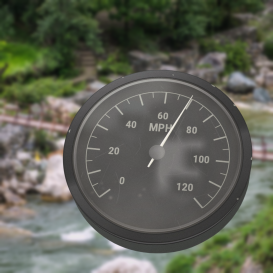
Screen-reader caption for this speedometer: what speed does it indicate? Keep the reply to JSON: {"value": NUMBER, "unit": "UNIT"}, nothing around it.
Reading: {"value": 70, "unit": "mph"}
